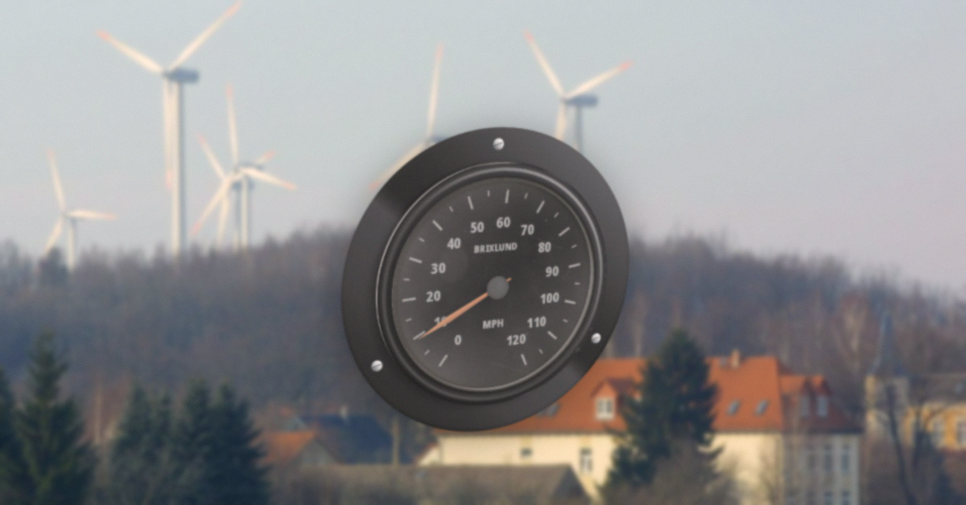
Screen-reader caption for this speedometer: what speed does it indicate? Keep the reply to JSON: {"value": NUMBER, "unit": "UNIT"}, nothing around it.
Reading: {"value": 10, "unit": "mph"}
